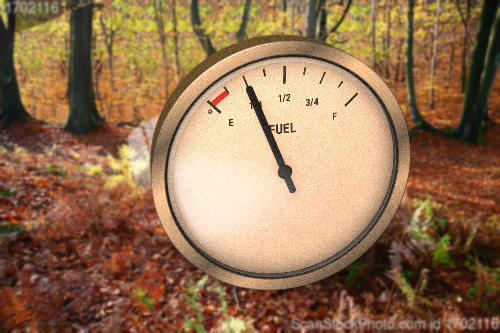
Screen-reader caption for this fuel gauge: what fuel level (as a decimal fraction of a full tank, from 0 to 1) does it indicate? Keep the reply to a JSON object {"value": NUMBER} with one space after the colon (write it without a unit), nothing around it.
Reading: {"value": 0.25}
